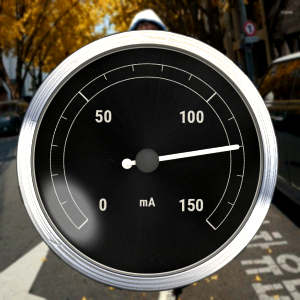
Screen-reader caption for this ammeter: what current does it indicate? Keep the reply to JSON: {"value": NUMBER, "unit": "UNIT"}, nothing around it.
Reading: {"value": 120, "unit": "mA"}
